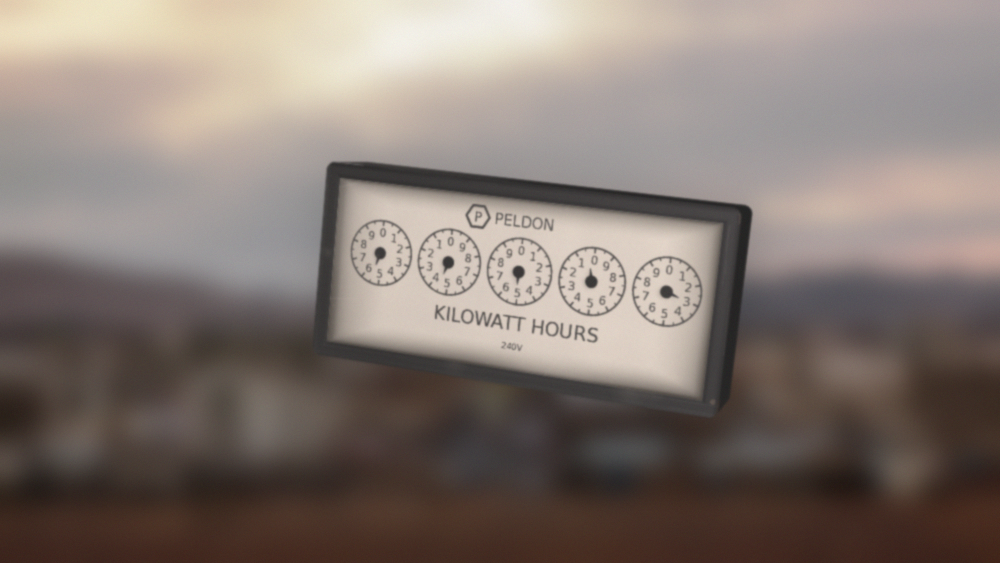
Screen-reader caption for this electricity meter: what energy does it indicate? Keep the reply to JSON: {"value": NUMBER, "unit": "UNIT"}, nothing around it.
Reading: {"value": 54503, "unit": "kWh"}
